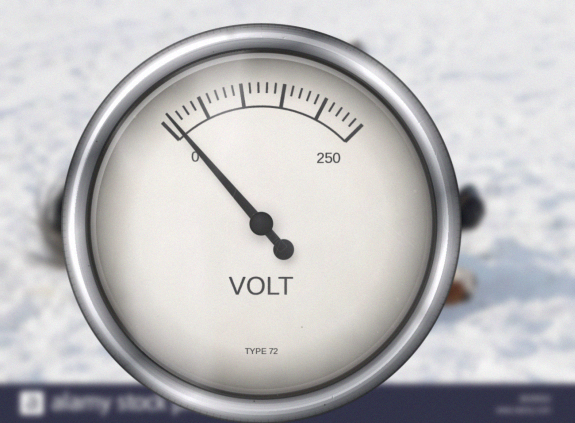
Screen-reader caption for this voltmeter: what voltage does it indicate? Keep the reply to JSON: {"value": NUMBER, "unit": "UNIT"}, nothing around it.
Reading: {"value": 10, "unit": "V"}
